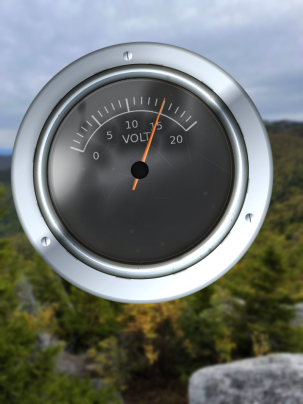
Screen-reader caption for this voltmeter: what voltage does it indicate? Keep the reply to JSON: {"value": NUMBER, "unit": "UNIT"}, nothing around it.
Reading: {"value": 15, "unit": "V"}
